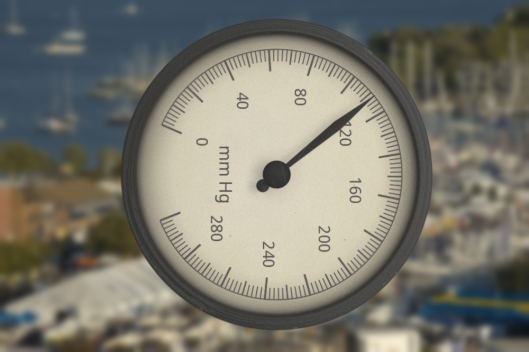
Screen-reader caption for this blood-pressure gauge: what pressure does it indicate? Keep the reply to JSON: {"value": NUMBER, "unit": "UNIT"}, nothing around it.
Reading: {"value": 112, "unit": "mmHg"}
